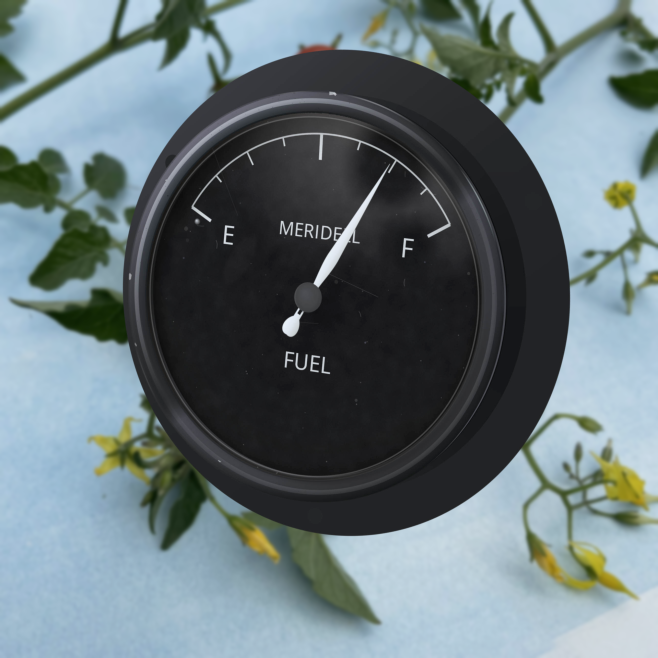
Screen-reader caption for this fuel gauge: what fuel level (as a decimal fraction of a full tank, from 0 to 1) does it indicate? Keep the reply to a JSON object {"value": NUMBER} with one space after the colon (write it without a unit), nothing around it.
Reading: {"value": 0.75}
